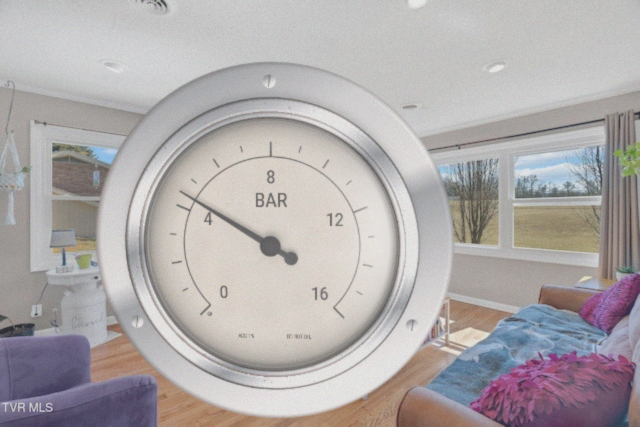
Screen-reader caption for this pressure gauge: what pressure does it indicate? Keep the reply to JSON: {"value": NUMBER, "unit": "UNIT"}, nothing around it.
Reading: {"value": 4.5, "unit": "bar"}
